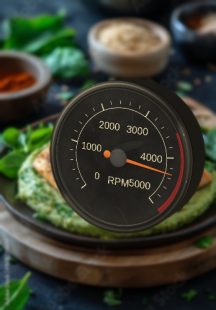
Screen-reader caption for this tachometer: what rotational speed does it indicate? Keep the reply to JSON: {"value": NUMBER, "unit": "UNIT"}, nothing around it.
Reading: {"value": 4300, "unit": "rpm"}
